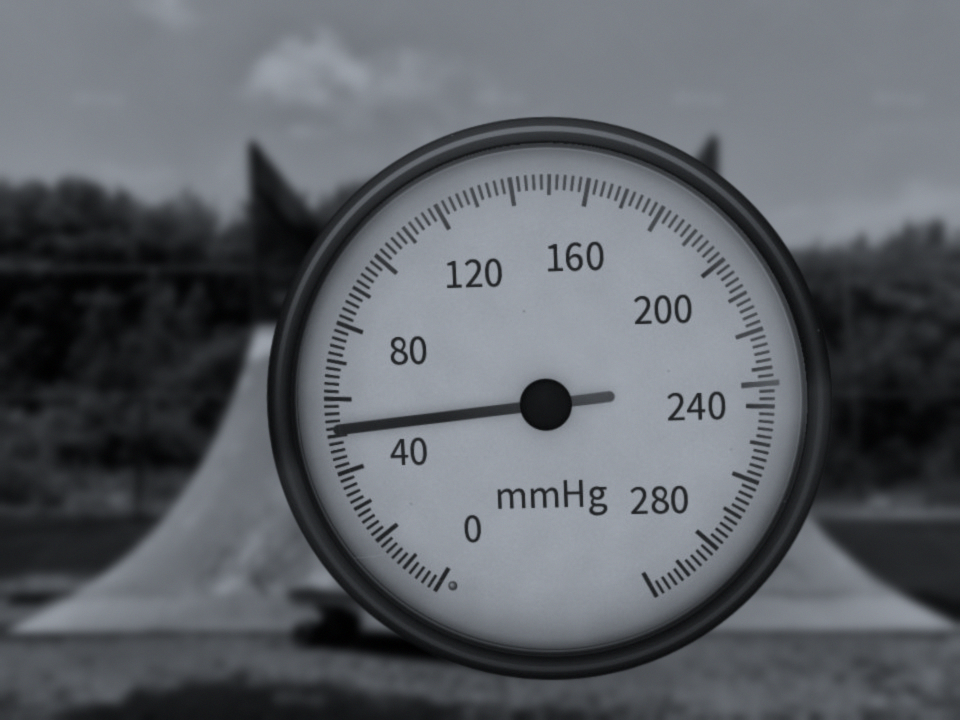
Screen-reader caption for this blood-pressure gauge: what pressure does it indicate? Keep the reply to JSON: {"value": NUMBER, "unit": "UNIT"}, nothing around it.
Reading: {"value": 52, "unit": "mmHg"}
